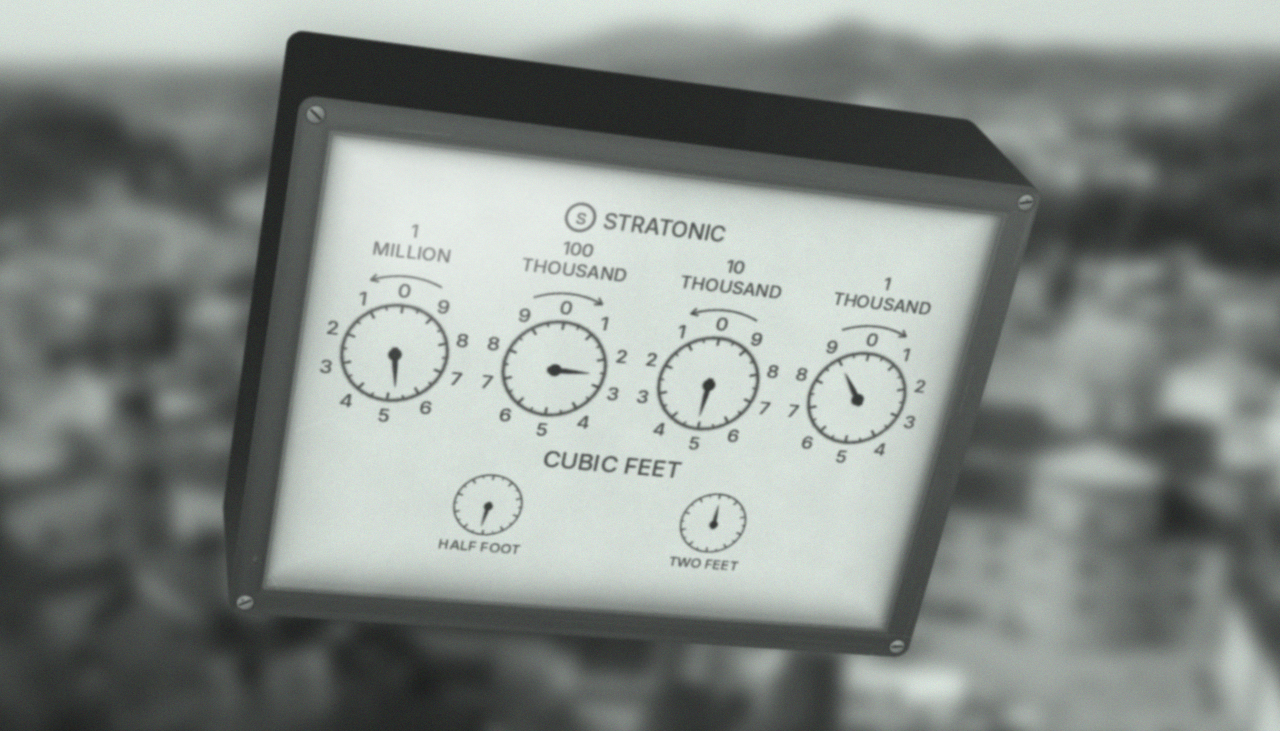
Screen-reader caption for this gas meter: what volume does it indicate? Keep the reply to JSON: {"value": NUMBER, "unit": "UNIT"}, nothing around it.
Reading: {"value": 524900, "unit": "ft³"}
